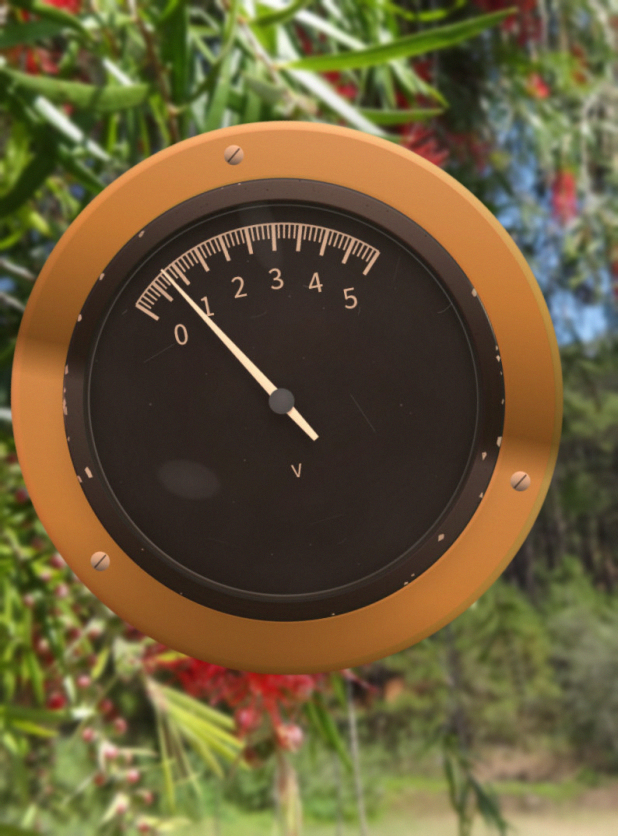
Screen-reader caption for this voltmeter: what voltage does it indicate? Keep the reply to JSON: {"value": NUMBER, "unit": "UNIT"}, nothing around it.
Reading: {"value": 0.8, "unit": "V"}
